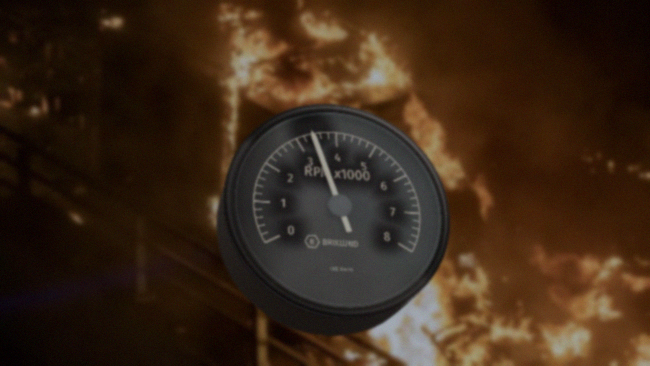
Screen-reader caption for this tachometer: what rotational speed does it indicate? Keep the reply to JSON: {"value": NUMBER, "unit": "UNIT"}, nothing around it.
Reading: {"value": 3400, "unit": "rpm"}
